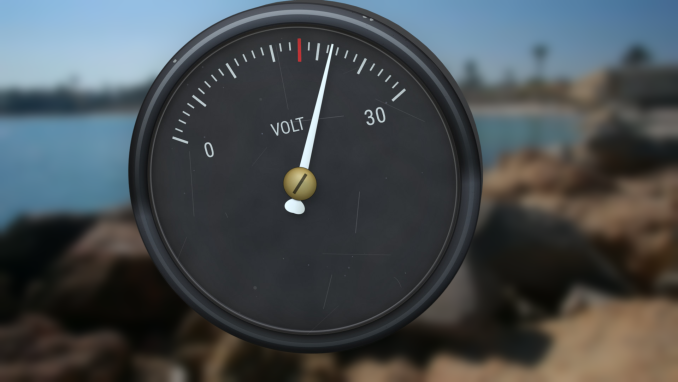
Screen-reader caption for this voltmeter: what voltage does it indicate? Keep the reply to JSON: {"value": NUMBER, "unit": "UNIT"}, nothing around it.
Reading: {"value": 21.5, "unit": "V"}
